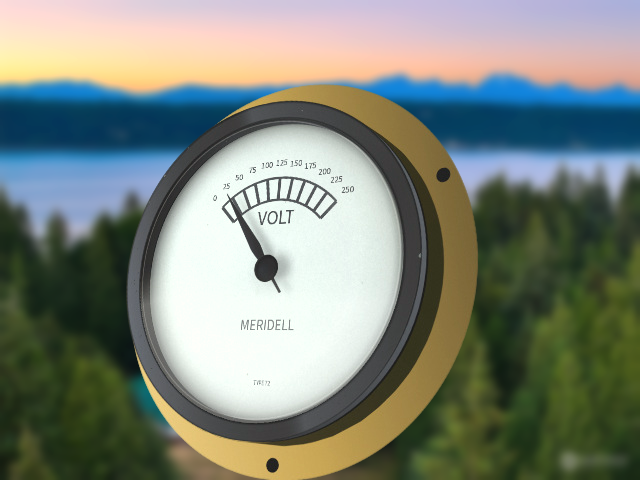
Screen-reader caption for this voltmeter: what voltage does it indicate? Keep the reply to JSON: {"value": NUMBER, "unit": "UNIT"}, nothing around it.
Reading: {"value": 25, "unit": "V"}
